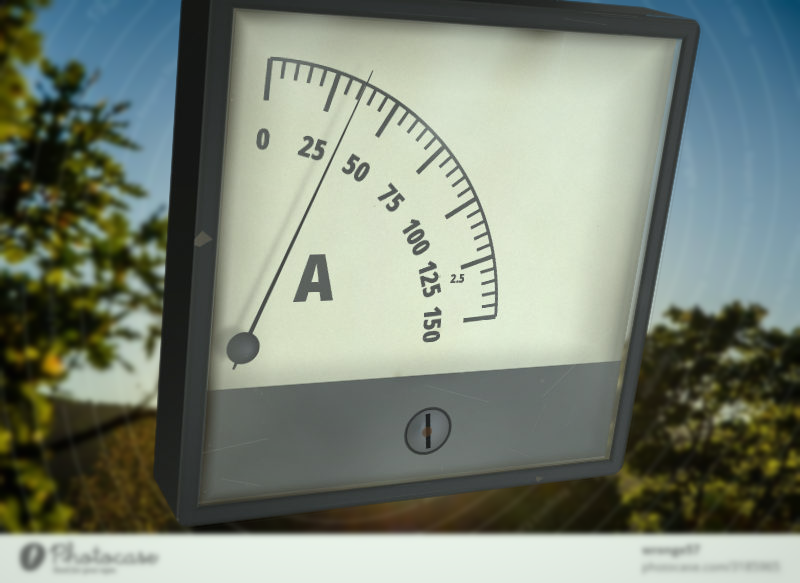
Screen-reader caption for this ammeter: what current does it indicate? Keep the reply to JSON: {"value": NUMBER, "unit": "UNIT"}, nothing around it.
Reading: {"value": 35, "unit": "A"}
